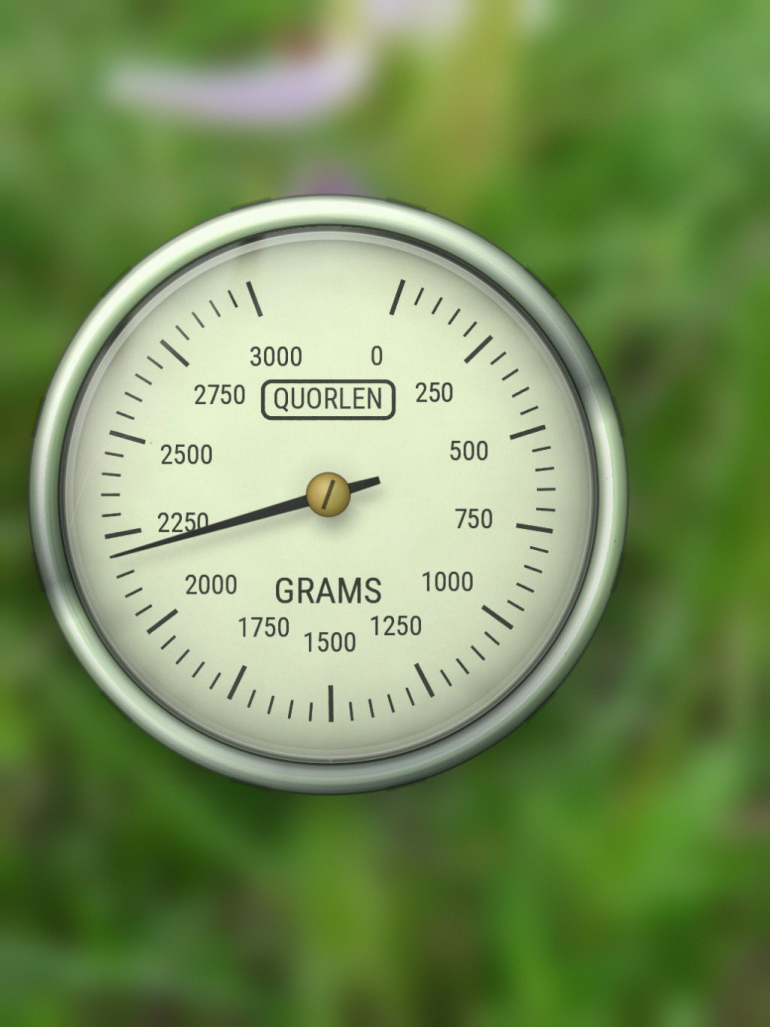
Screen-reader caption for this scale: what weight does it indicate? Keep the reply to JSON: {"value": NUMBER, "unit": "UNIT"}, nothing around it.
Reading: {"value": 2200, "unit": "g"}
